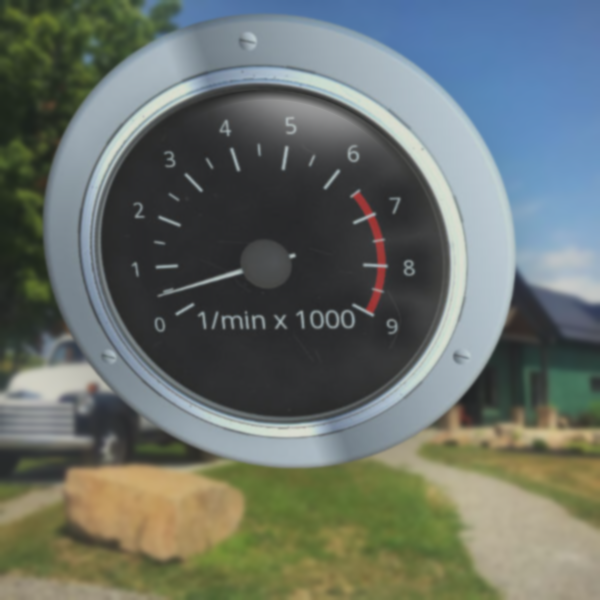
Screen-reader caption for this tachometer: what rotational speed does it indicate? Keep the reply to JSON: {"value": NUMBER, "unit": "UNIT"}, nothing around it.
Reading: {"value": 500, "unit": "rpm"}
